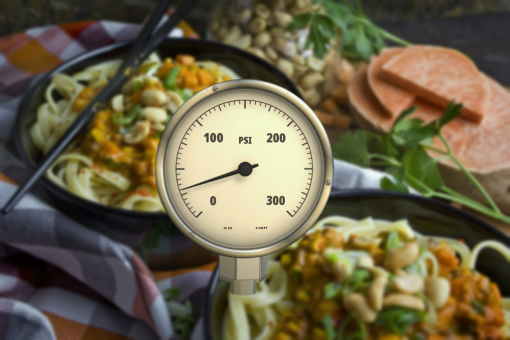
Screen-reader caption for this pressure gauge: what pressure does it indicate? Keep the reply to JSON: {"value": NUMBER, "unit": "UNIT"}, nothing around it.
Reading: {"value": 30, "unit": "psi"}
